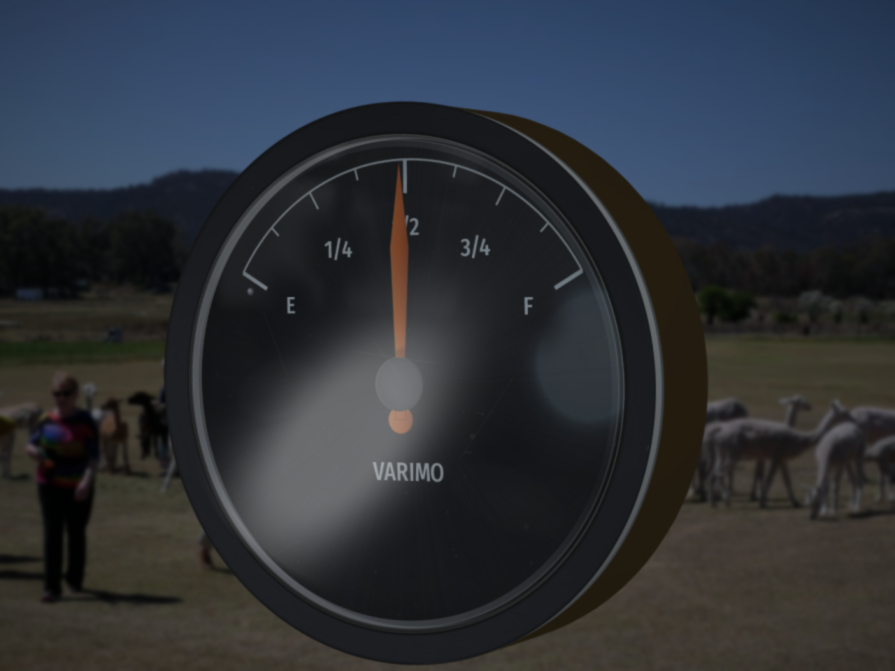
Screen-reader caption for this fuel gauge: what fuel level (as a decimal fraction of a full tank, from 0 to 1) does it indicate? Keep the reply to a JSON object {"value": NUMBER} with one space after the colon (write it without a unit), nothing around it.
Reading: {"value": 0.5}
